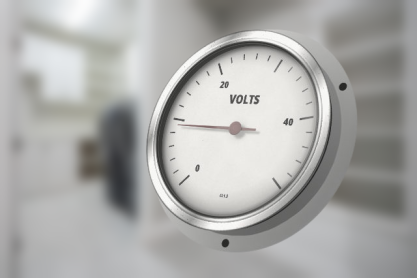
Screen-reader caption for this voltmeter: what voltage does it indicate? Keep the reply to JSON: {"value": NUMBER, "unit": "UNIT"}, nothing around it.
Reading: {"value": 9, "unit": "V"}
